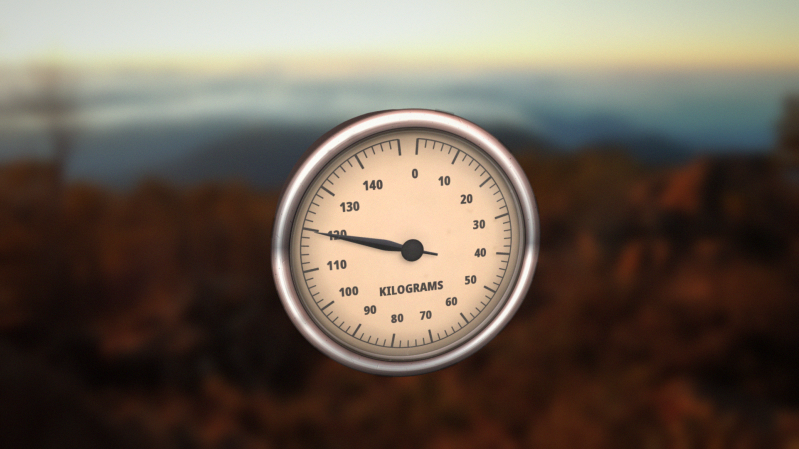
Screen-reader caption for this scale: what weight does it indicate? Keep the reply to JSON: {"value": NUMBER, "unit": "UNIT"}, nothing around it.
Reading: {"value": 120, "unit": "kg"}
